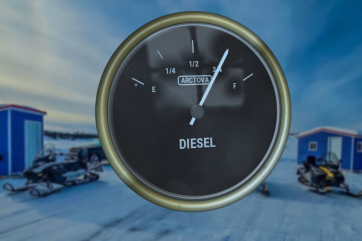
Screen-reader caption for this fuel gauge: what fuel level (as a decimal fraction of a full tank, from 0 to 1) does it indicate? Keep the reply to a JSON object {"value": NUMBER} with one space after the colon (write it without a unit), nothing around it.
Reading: {"value": 0.75}
